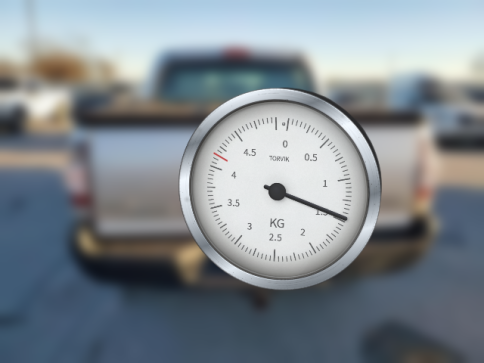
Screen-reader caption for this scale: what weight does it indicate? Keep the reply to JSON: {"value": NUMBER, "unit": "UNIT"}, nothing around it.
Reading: {"value": 1.45, "unit": "kg"}
